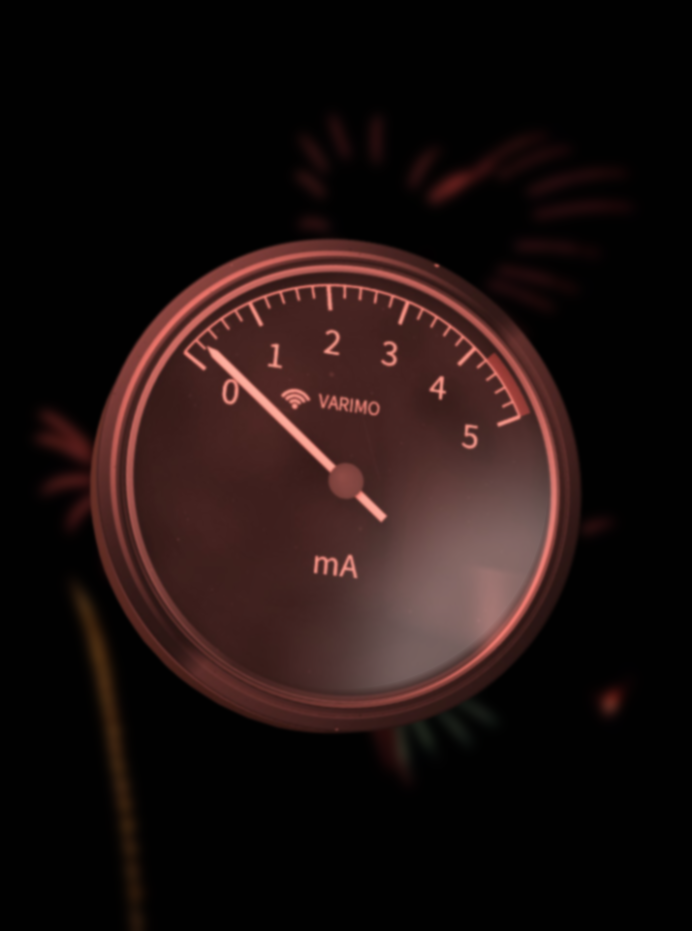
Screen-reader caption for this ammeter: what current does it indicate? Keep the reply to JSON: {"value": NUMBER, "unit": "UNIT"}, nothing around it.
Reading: {"value": 0.2, "unit": "mA"}
